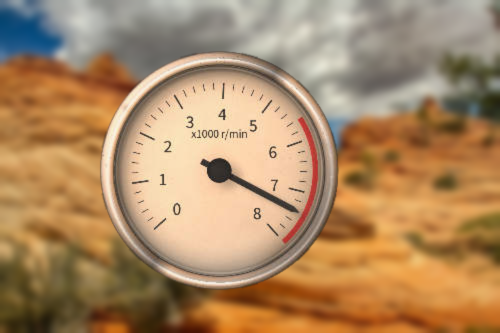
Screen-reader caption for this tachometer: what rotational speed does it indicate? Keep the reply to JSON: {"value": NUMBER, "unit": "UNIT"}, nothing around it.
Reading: {"value": 7400, "unit": "rpm"}
